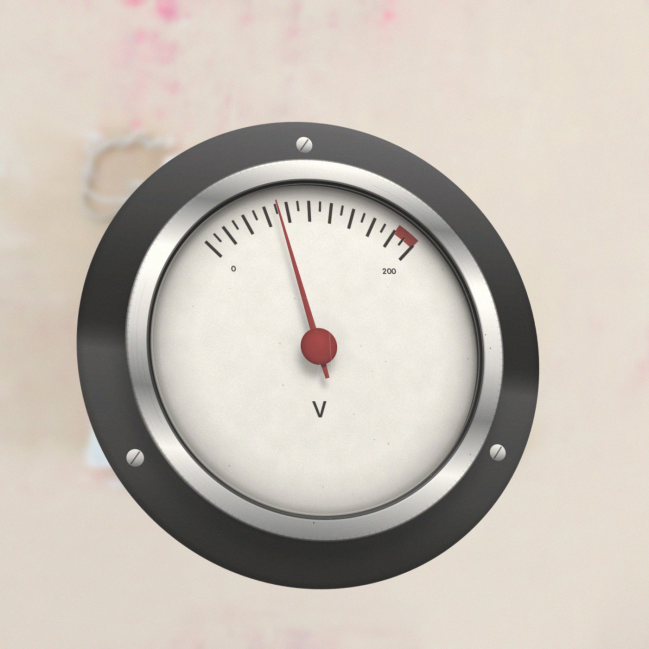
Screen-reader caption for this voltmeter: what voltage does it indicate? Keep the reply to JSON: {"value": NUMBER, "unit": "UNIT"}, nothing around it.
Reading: {"value": 70, "unit": "V"}
